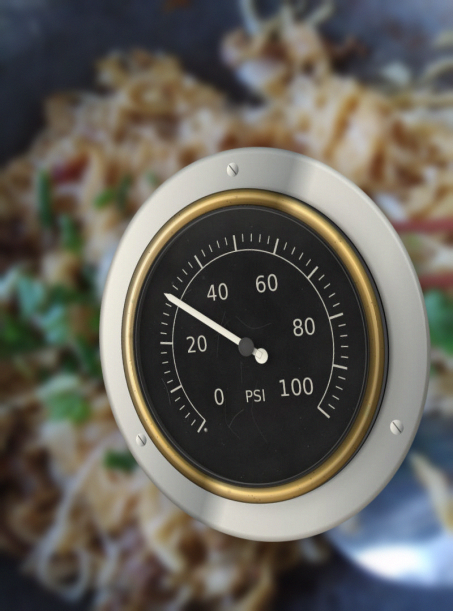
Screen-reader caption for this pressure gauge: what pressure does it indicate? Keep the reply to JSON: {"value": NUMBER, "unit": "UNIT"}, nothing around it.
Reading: {"value": 30, "unit": "psi"}
